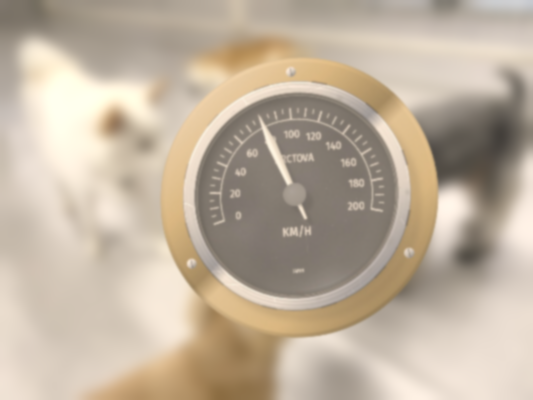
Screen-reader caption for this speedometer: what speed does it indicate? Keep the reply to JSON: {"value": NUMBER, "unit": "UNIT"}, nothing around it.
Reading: {"value": 80, "unit": "km/h"}
